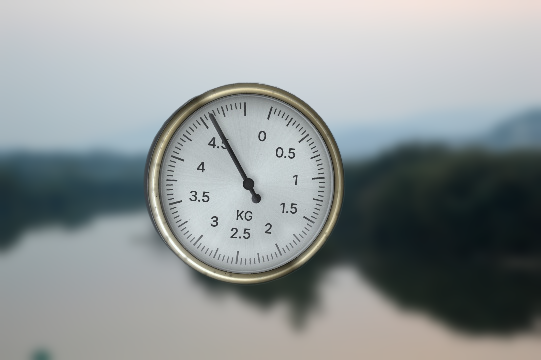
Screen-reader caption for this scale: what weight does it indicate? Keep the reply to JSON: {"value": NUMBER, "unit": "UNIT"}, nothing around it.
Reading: {"value": 4.6, "unit": "kg"}
